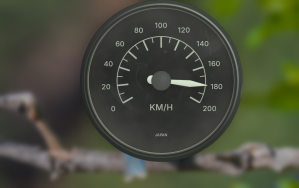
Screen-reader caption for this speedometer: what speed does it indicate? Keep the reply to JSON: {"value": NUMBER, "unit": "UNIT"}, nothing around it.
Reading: {"value": 180, "unit": "km/h"}
